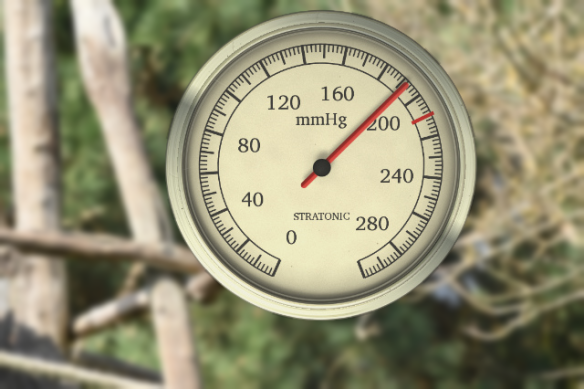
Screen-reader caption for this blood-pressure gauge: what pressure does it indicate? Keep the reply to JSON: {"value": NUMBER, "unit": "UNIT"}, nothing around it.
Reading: {"value": 192, "unit": "mmHg"}
